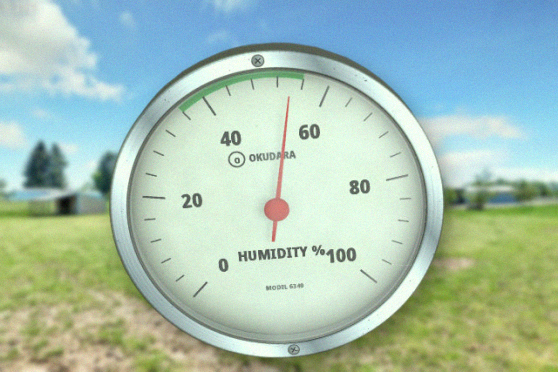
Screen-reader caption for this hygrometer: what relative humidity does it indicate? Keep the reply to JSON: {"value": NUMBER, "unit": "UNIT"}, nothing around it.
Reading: {"value": 54, "unit": "%"}
